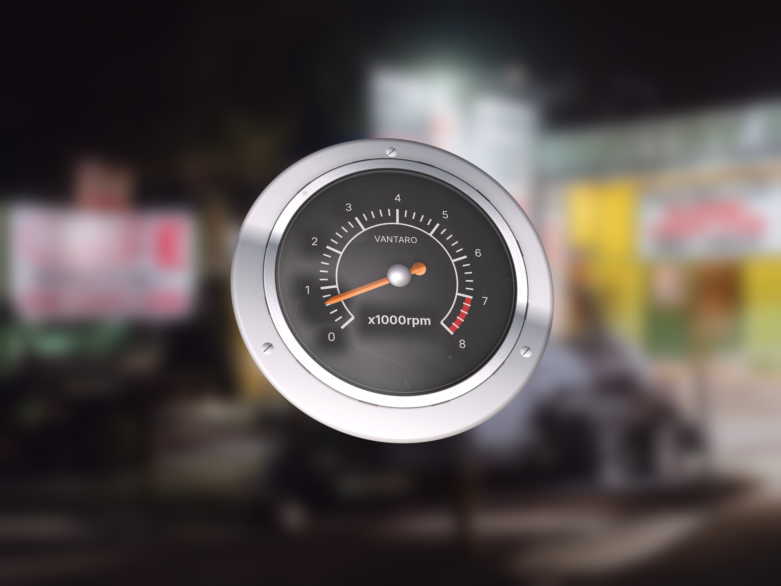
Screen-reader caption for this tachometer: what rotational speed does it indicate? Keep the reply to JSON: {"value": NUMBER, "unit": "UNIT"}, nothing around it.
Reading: {"value": 600, "unit": "rpm"}
